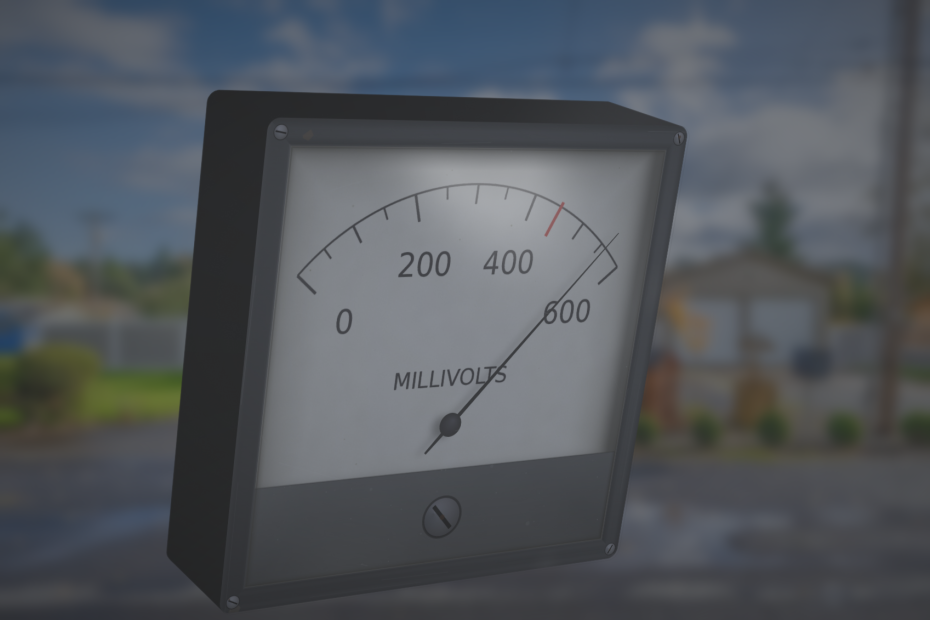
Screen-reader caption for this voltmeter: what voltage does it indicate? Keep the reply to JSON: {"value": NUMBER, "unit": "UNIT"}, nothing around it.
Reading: {"value": 550, "unit": "mV"}
